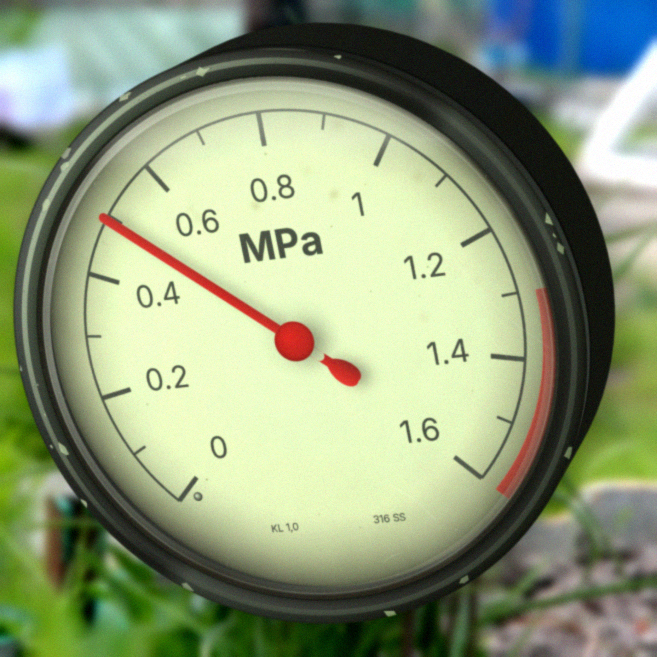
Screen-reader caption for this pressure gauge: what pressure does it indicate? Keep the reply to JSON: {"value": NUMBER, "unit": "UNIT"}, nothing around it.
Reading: {"value": 0.5, "unit": "MPa"}
